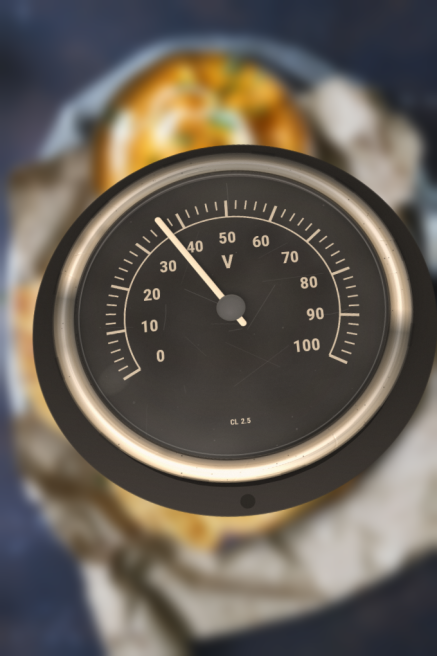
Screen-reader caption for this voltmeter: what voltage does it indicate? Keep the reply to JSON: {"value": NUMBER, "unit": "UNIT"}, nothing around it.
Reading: {"value": 36, "unit": "V"}
